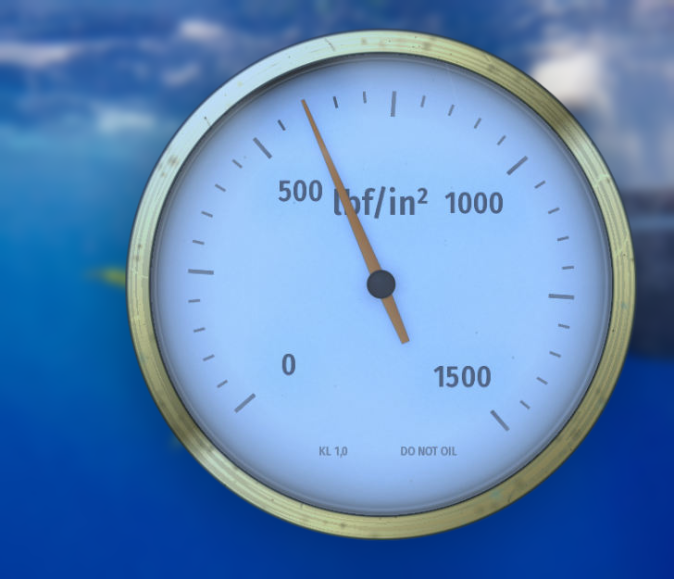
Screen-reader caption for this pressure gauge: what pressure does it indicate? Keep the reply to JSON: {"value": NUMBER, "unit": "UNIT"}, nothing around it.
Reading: {"value": 600, "unit": "psi"}
